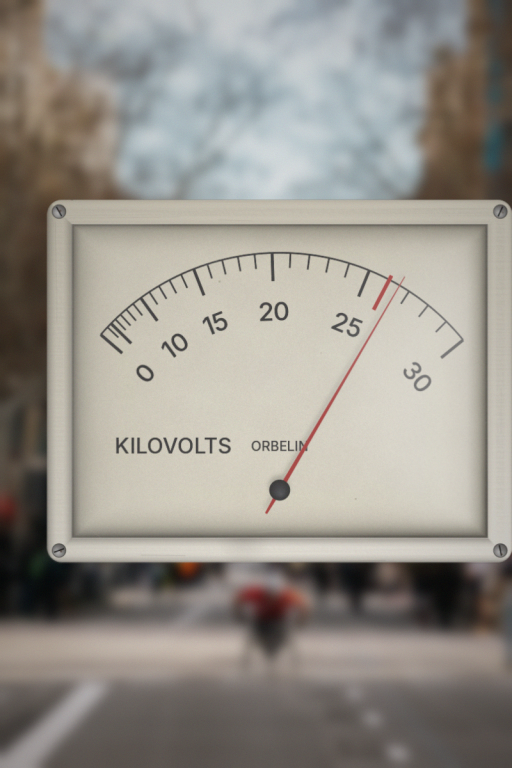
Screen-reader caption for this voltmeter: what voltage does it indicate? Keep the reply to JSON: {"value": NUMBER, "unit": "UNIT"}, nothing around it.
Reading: {"value": 26.5, "unit": "kV"}
